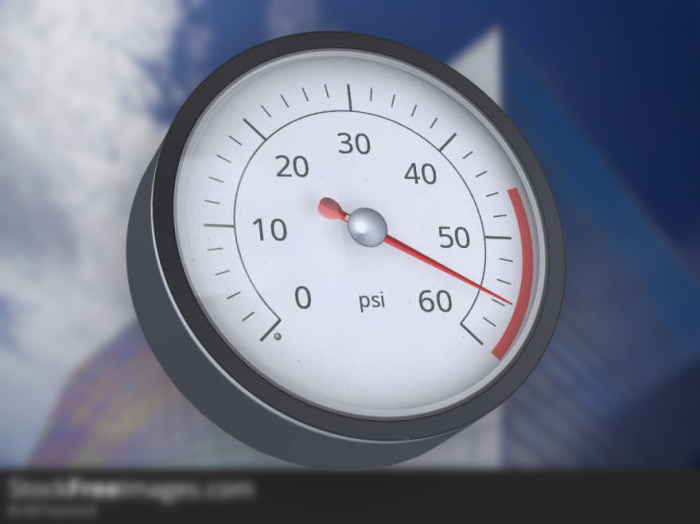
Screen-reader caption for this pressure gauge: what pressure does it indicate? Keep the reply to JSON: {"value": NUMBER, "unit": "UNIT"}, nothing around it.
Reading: {"value": 56, "unit": "psi"}
